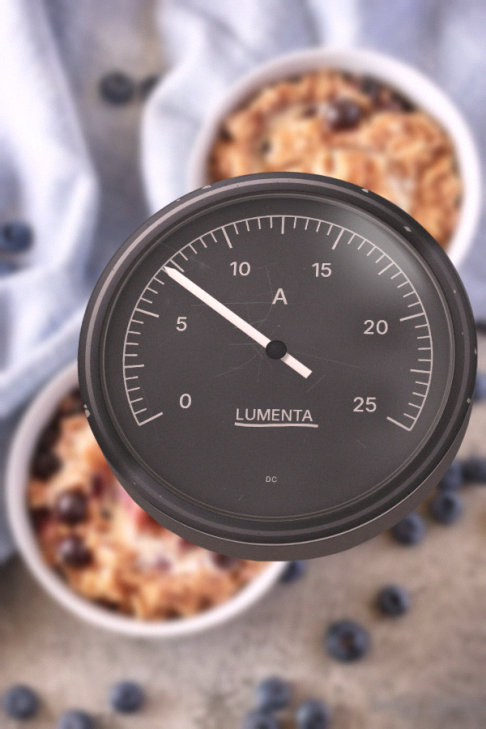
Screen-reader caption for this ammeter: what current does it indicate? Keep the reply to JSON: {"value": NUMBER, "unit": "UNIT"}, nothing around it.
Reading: {"value": 7, "unit": "A"}
